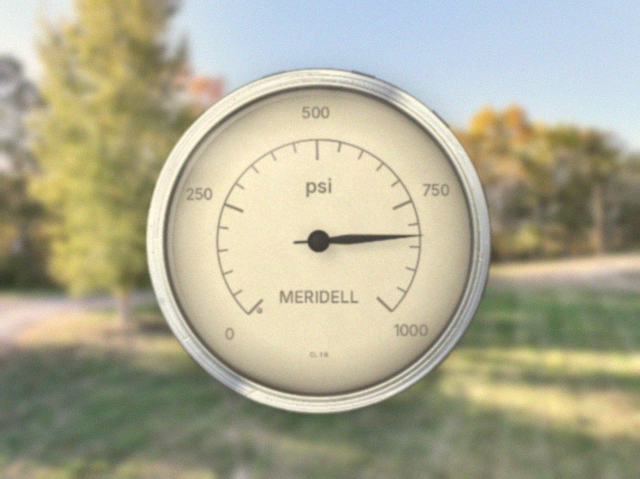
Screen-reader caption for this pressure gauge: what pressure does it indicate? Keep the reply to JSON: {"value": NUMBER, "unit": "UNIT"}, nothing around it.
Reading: {"value": 825, "unit": "psi"}
